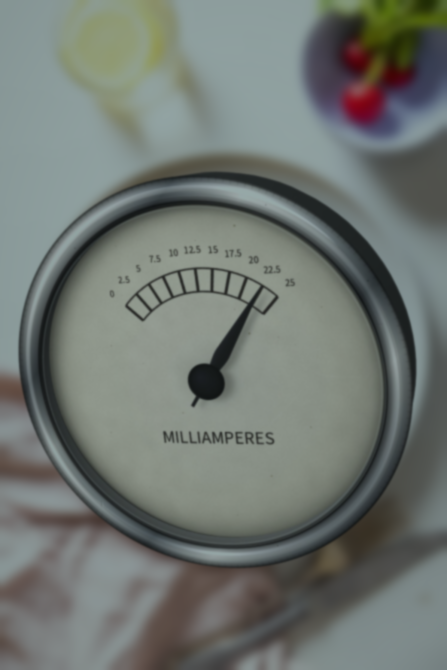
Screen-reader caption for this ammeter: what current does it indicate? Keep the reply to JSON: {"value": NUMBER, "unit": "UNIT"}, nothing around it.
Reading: {"value": 22.5, "unit": "mA"}
